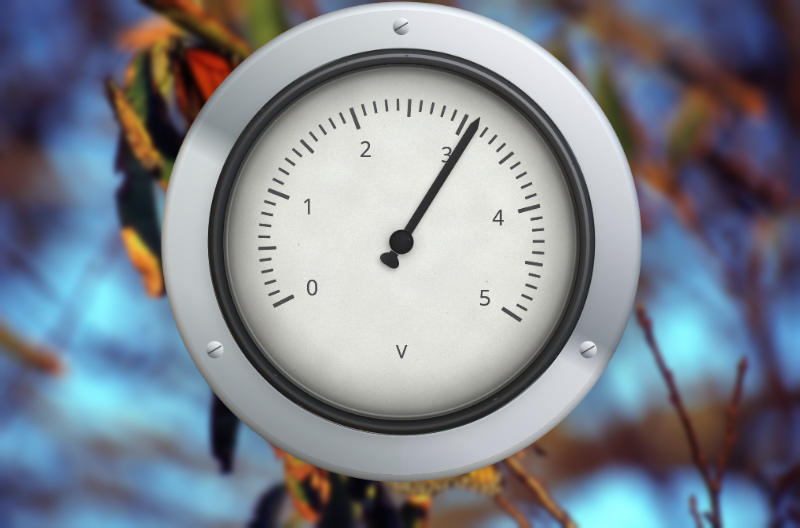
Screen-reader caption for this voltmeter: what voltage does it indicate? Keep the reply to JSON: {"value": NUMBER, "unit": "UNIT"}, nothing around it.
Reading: {"value": 3.1, "unit": "V"}
